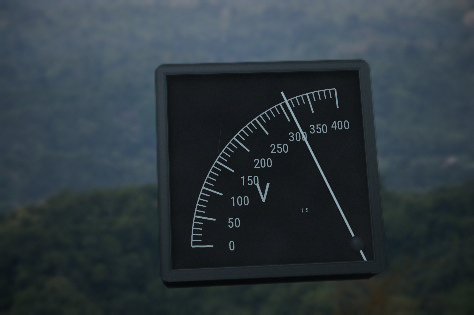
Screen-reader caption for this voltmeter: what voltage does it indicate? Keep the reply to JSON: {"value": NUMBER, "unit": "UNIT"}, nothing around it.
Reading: {"value": 310, "unit": "V"}
